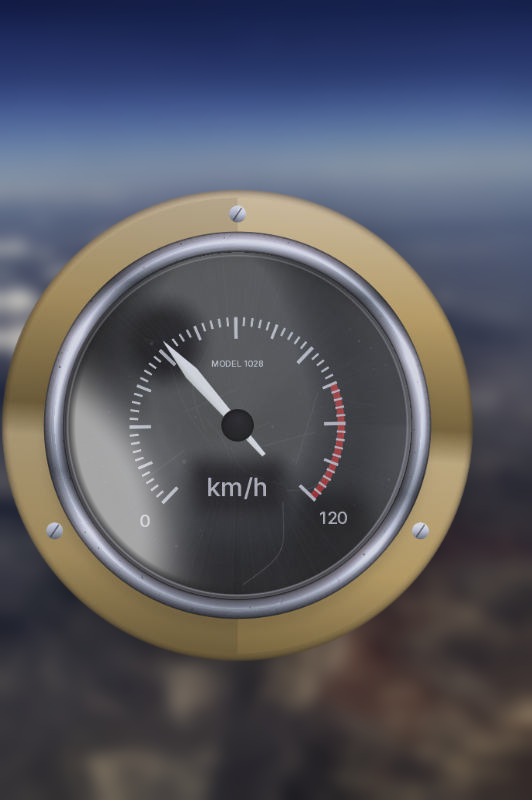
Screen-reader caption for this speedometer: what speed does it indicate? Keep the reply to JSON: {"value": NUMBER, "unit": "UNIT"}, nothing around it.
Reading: {"value": 42, "unit": "km/h"}
